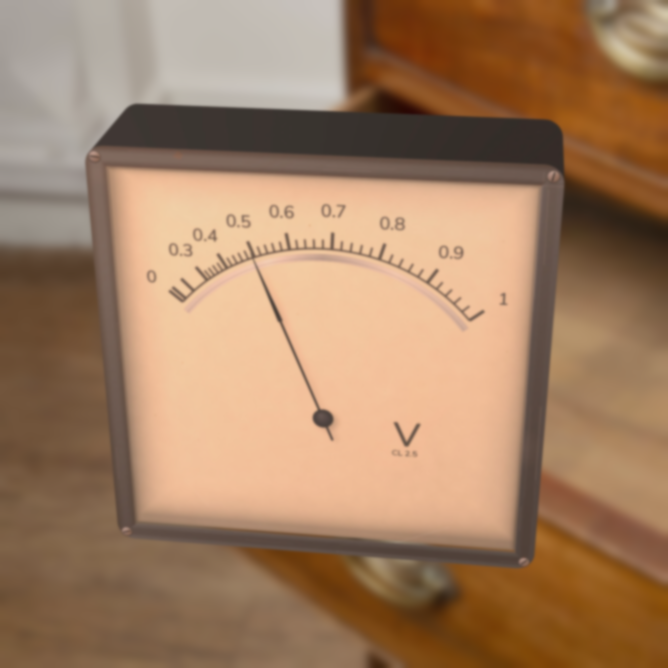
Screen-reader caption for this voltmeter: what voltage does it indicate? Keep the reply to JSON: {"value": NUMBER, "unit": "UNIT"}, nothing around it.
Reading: {"value": 0.5, "unit": "V"}
